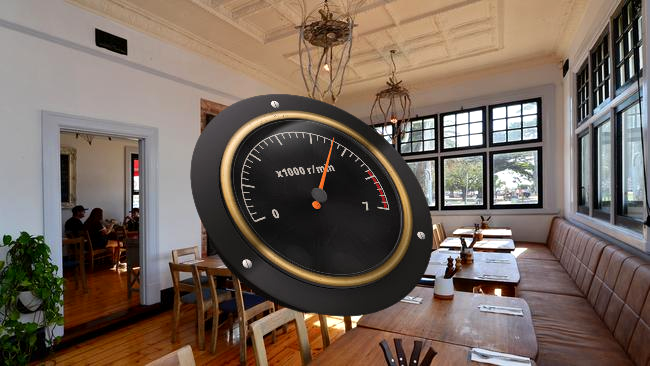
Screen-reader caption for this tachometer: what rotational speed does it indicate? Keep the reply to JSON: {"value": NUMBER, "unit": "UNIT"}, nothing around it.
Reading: {"value": 4600, "unit": "rpm"}
